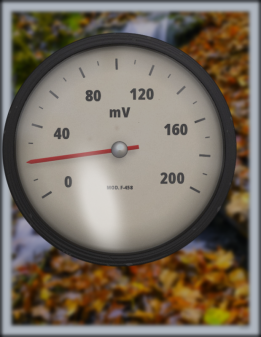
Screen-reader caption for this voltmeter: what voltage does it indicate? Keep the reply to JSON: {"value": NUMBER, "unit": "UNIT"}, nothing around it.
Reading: {"value": 20, "unit": "mV"}
